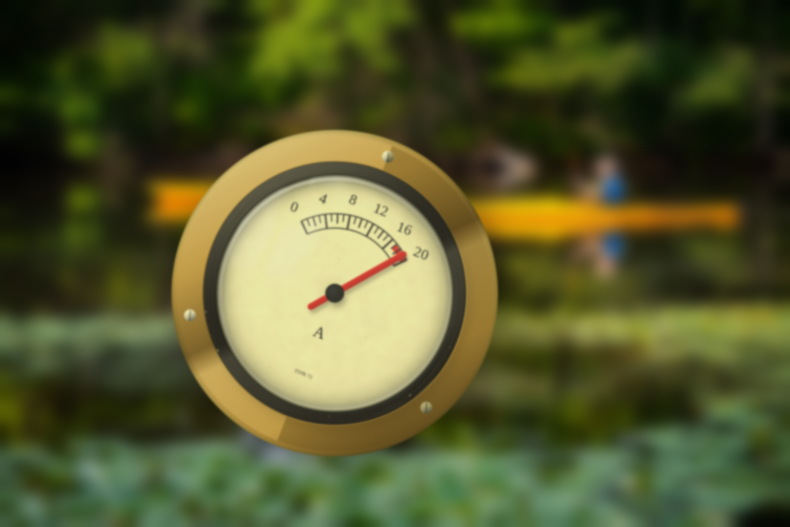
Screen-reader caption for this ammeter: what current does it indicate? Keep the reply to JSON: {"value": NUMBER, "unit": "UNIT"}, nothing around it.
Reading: {"value": 19, "unit": "A"}
